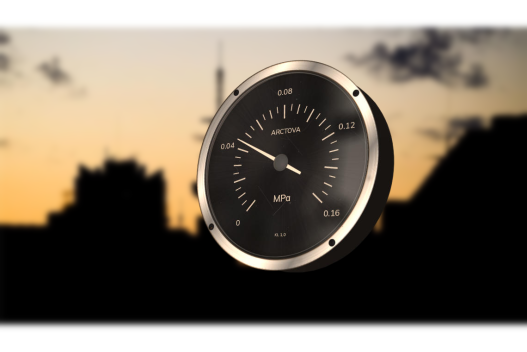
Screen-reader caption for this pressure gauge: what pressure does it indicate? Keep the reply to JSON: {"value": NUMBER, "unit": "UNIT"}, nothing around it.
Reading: {"value": 0.045, "unit": "MPa"}
